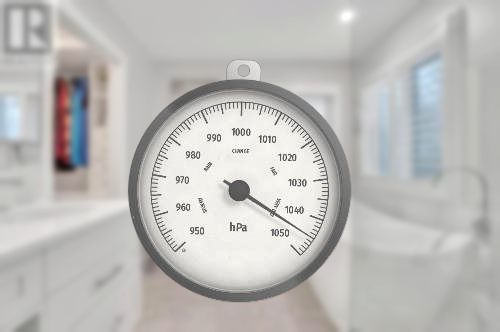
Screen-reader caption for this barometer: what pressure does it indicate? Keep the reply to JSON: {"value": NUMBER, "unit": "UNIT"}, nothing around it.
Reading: {"value": 1045, "unit": "hPa"}
